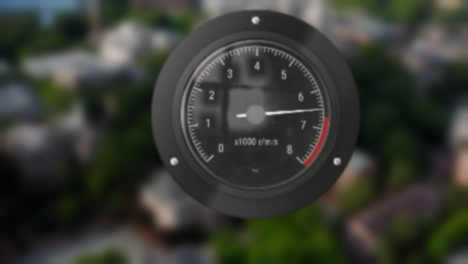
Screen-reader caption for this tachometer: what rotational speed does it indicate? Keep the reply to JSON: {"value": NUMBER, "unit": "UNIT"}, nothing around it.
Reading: {"value": 6500, "unit": "rpm"}
